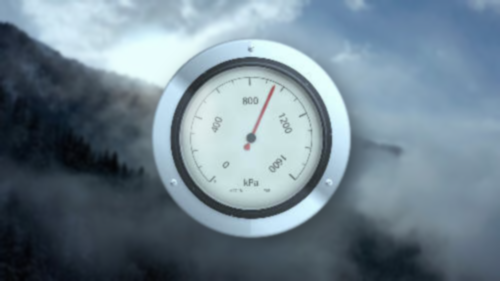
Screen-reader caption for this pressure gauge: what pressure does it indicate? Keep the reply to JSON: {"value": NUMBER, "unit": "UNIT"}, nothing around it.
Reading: {"value": 950, "unit": "kPa"}
